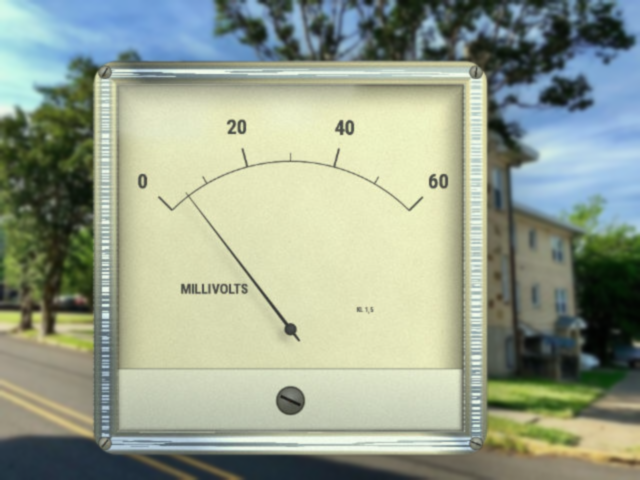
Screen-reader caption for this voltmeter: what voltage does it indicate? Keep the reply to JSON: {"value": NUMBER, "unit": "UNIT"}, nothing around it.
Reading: {"value": 5, "unit": "mV"}
